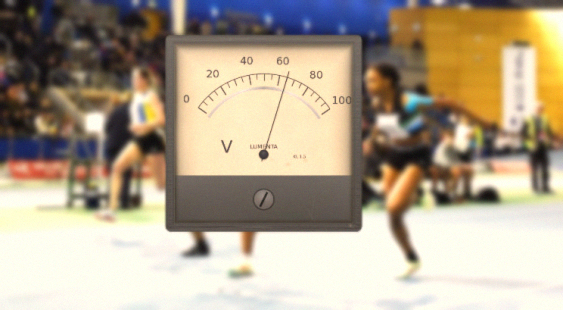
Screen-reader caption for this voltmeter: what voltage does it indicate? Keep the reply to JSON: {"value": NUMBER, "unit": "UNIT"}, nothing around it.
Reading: {"value": 65, "unit": "V"}
